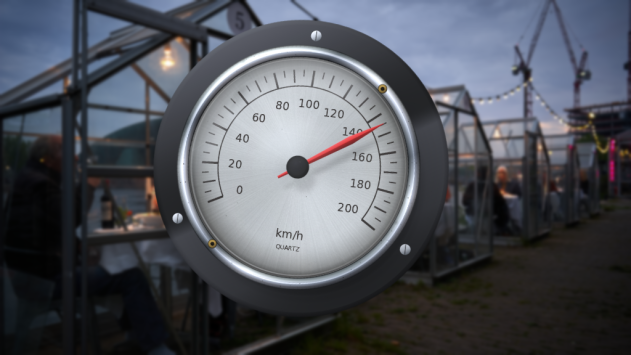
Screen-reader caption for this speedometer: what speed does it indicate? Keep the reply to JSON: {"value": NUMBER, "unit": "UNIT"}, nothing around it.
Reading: {"value": 145, "unit": "km/h"}
